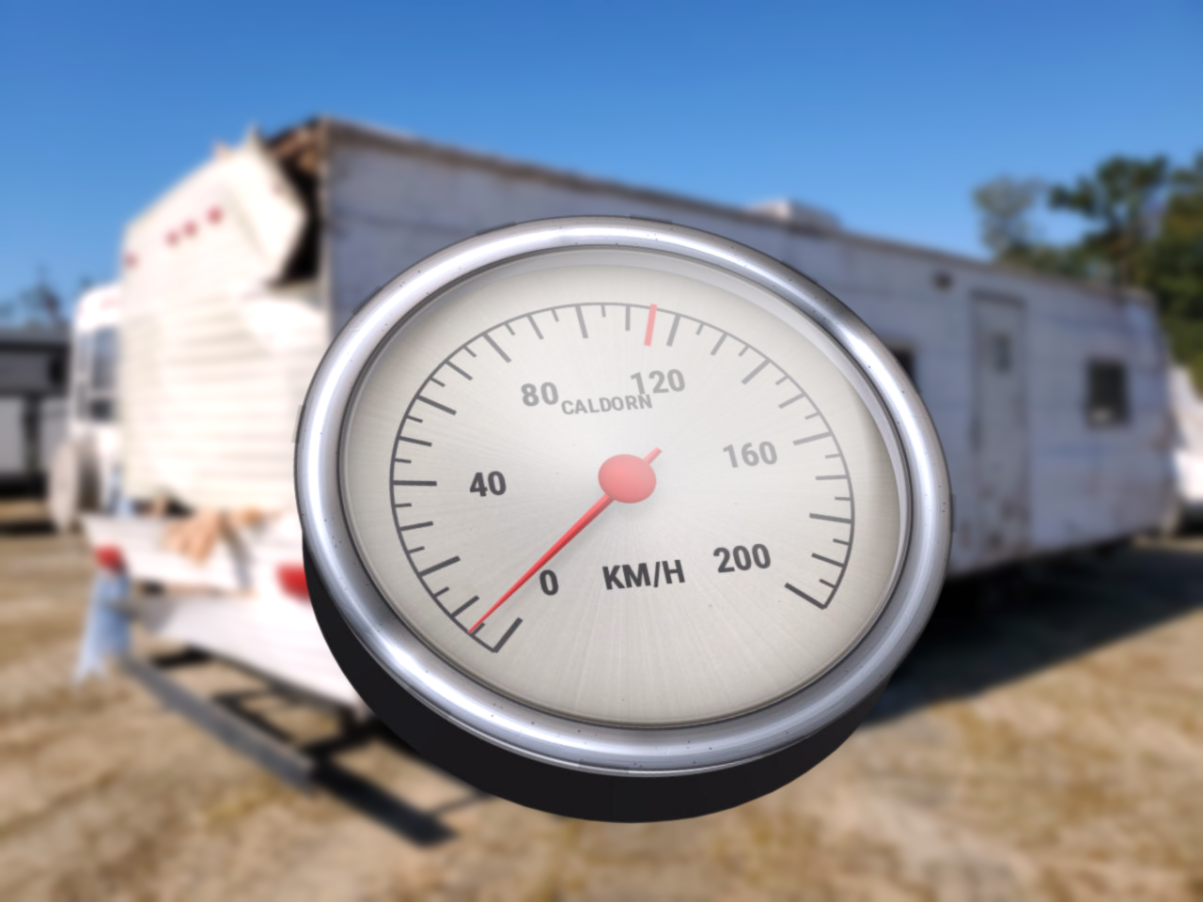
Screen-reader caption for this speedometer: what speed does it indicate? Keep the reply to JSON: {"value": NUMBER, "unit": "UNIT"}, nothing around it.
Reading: {"value": 5, "unit": "km/h"}
